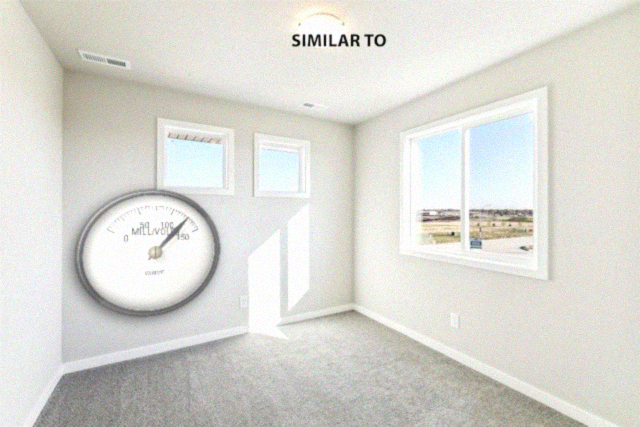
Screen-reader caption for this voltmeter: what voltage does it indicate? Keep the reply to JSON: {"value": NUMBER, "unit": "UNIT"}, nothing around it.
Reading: {"value": 125, "unit": "mV"}
